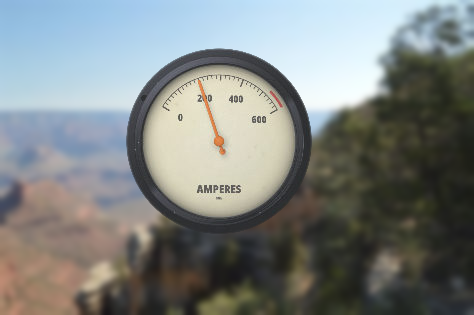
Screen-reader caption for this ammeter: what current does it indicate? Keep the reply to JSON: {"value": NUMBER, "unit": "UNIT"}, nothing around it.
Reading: {"value": 200, "unit": "A"}
